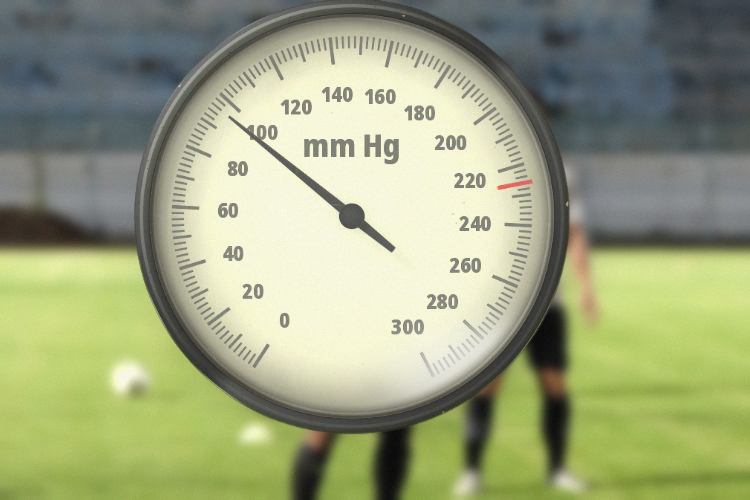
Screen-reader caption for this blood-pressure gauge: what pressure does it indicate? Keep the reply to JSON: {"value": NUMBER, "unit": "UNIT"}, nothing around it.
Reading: {"value": 96, "unit": "mmHg"}
